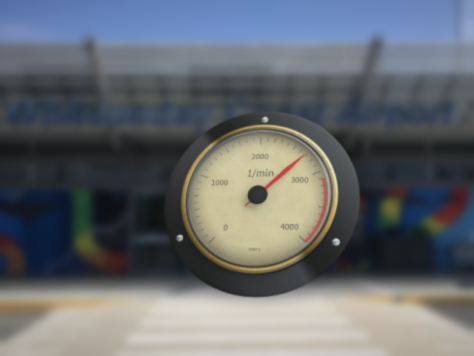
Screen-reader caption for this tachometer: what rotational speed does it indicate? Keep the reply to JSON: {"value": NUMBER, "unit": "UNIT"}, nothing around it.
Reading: {"value": 2700, "unit": "rpm"}
